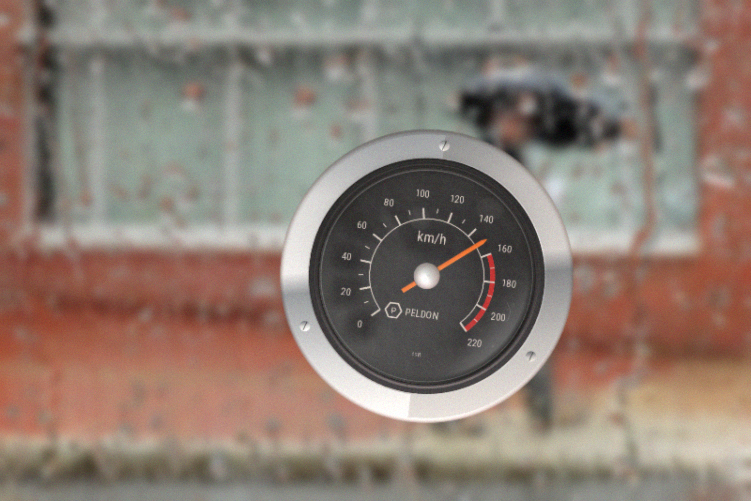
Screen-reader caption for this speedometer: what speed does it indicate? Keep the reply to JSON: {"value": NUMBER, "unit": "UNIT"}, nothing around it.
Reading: {"value": 150, "unit": "km/h"}
